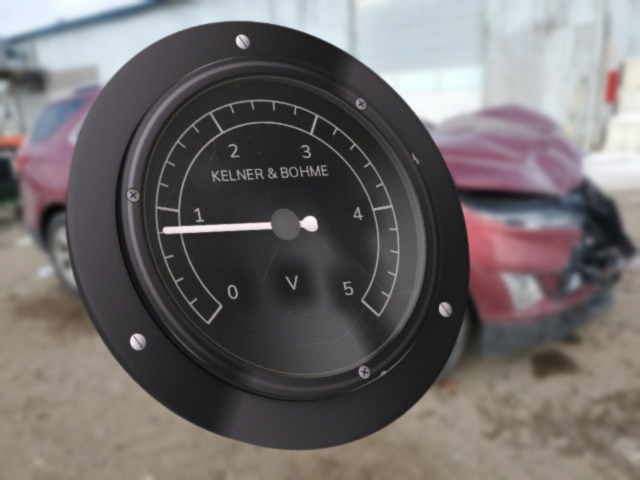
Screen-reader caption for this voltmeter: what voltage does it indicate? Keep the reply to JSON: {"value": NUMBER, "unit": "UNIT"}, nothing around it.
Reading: {"value": 0.8, "unit": "V"}
